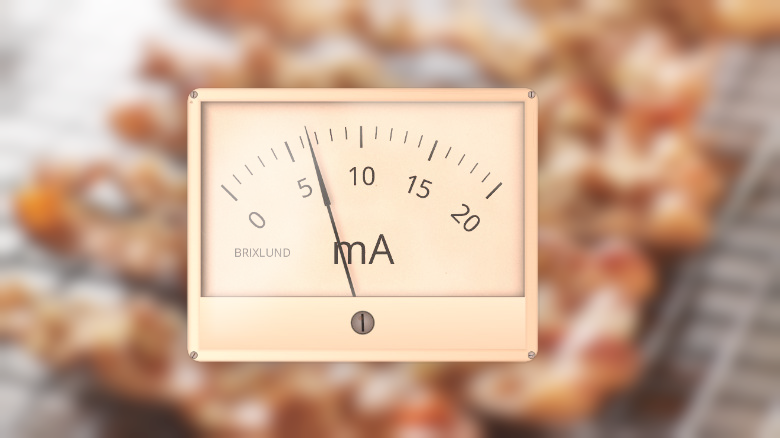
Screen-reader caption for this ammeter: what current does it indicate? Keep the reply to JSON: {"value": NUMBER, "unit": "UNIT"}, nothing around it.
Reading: {"value": 6.5, "unit": "mA"}
